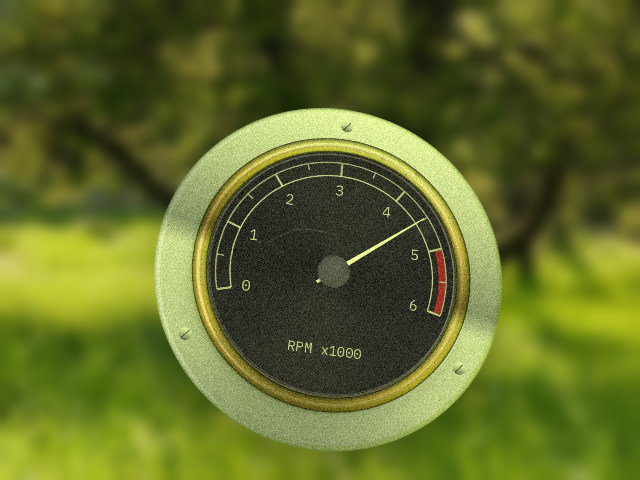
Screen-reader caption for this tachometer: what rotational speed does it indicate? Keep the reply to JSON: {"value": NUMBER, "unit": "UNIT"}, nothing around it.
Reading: {"value": 4500, "unit": "rpm"}
